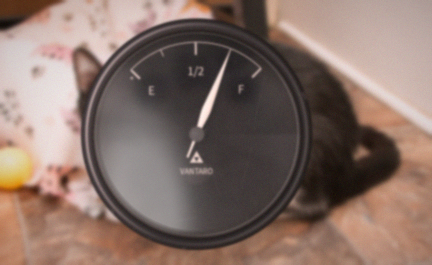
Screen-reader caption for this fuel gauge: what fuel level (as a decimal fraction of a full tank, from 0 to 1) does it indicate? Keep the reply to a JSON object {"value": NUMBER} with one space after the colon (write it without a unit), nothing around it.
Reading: {"value": 0.75}
